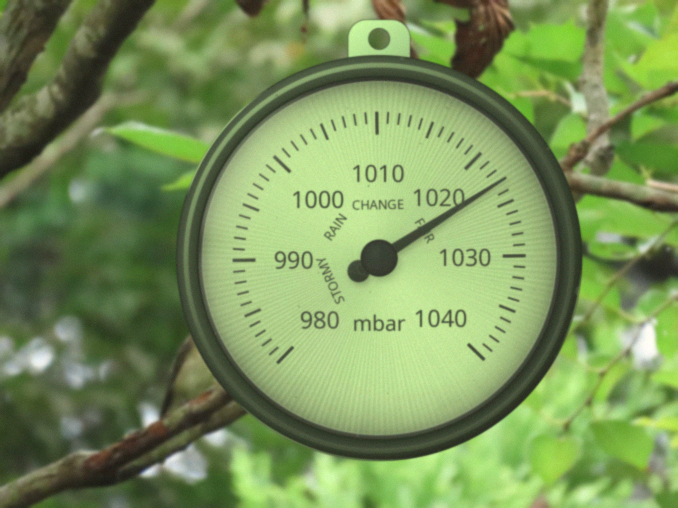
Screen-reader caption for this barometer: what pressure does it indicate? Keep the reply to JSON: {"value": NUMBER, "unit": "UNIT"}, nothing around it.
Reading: {"value": 1023, "unit": "mbar"}
